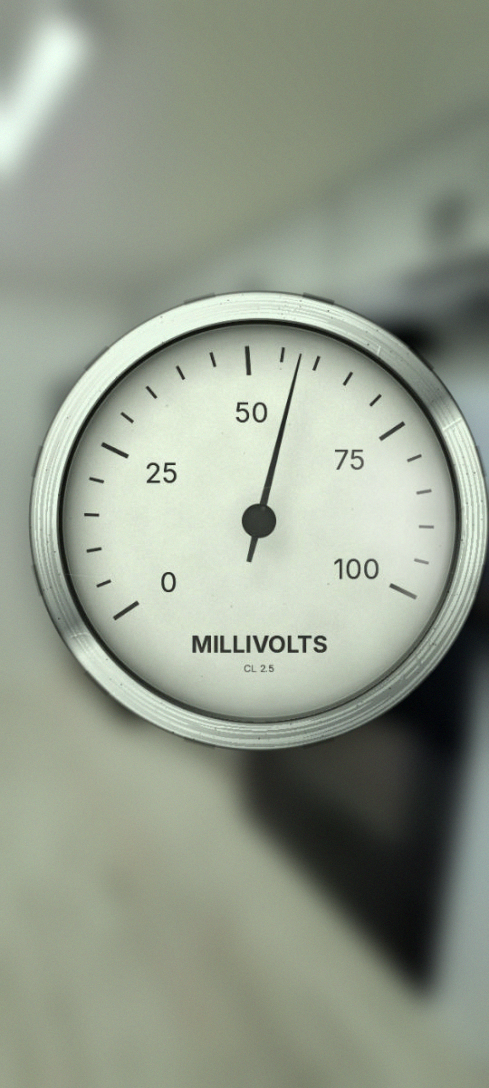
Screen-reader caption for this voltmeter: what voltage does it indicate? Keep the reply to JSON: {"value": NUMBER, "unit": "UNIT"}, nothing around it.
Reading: {"value": 57.5, "unit": "mV"}
